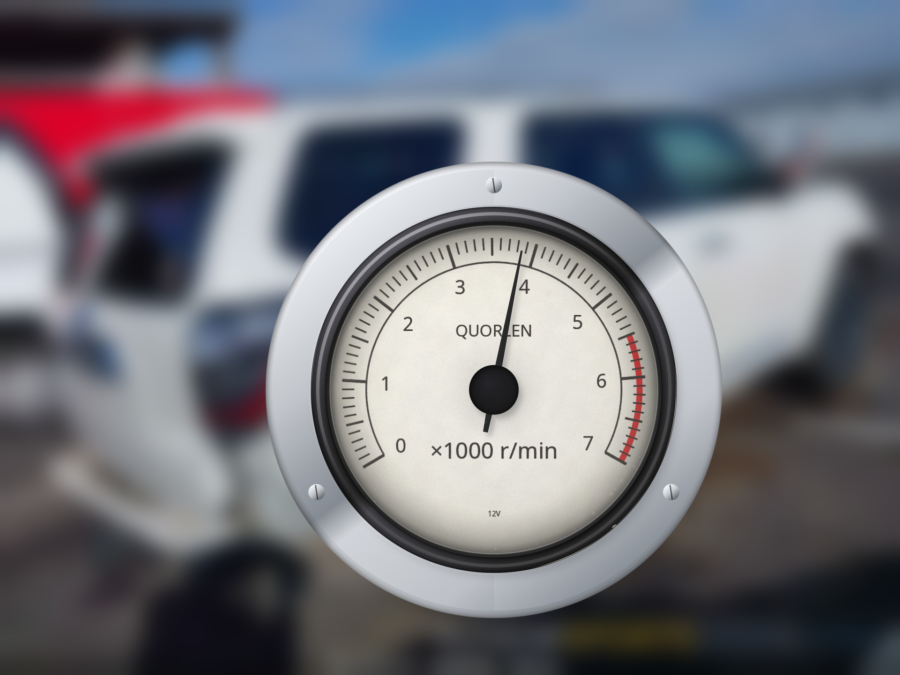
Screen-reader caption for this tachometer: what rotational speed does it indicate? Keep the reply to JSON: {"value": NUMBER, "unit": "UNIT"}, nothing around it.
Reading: {"value": 3850, "unit": "rpm"}
